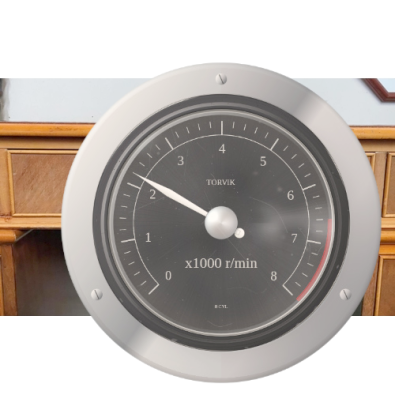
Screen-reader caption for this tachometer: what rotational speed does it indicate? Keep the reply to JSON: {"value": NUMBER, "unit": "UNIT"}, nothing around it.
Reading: {"value": 2200, "unit": "rpm"}
